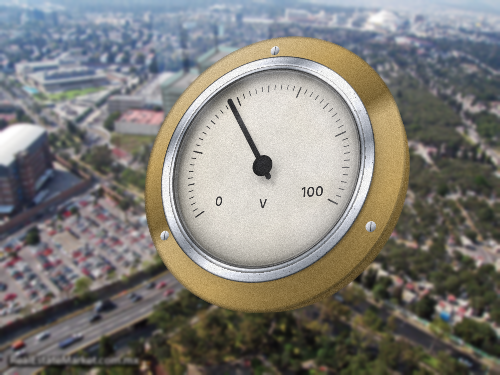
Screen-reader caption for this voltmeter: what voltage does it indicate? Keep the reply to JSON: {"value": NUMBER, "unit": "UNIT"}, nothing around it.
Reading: {"value": 38, "unit": "V"}
